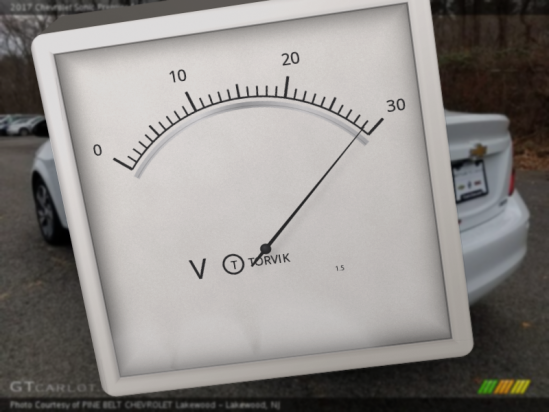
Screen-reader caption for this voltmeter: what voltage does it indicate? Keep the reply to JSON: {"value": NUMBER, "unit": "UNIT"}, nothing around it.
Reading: {"value": 29, "unit": "V"}
